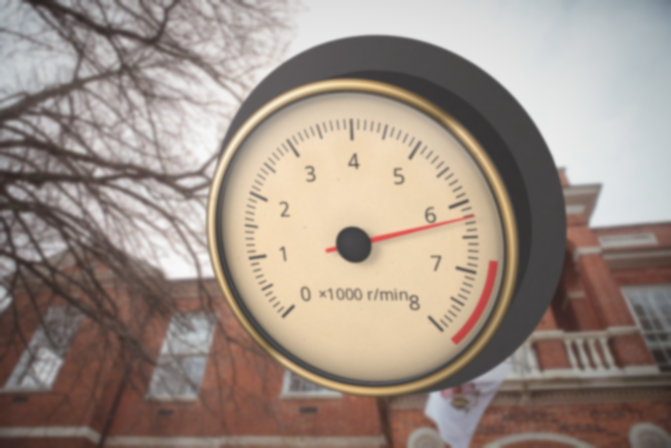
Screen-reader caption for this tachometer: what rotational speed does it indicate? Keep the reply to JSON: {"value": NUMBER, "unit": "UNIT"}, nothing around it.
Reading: {"value": 6200, "unit": "rpm"}
